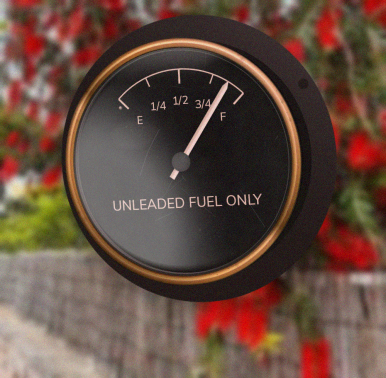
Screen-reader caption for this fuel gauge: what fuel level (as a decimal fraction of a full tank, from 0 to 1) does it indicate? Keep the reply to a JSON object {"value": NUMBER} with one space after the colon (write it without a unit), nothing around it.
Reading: {"value": 0.875}
